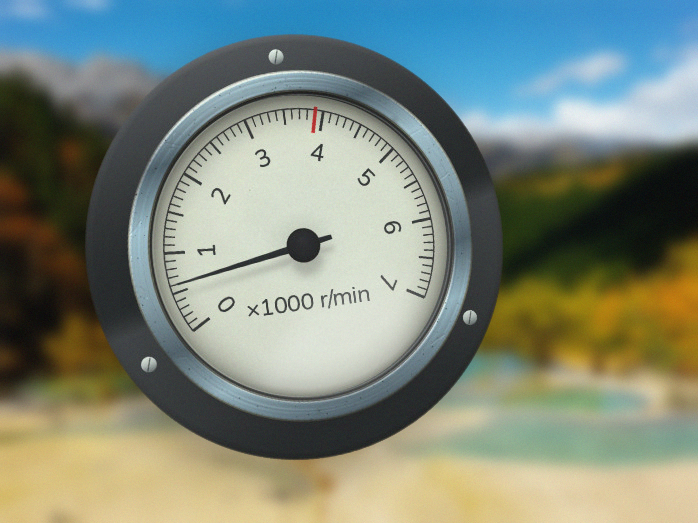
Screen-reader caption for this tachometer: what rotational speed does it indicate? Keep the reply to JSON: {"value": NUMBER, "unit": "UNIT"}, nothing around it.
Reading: {"value": 600, "unit": "rpm"}
